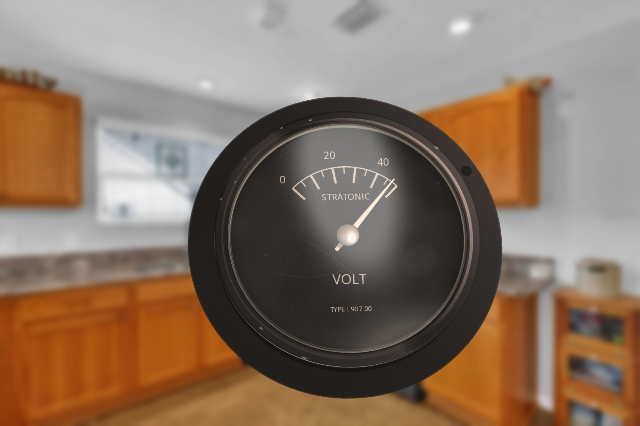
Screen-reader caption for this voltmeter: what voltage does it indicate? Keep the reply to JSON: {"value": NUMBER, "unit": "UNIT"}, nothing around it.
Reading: {"value": 47.5, "unit": "V"}
